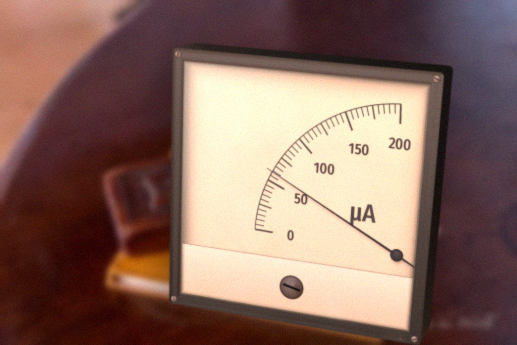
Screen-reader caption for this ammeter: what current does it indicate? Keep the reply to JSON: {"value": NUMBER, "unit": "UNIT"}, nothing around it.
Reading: {"value": 60, "unit": "µA"}
